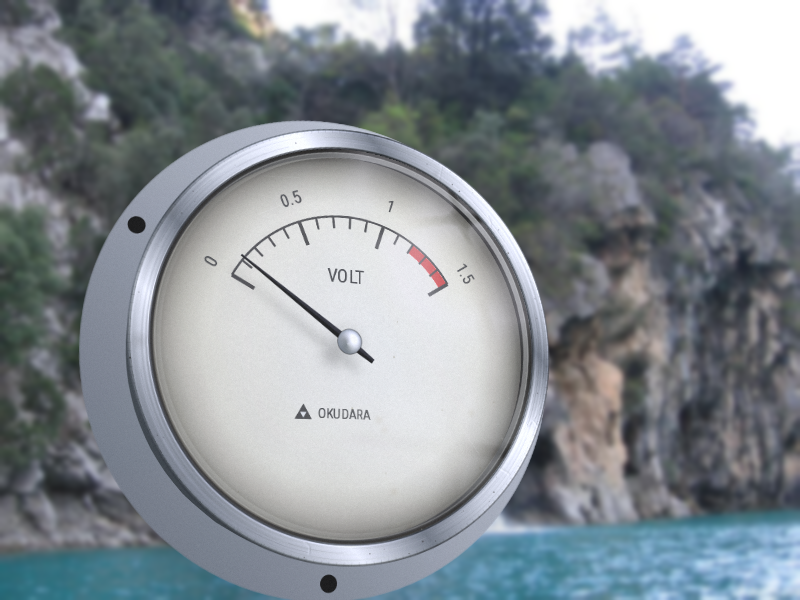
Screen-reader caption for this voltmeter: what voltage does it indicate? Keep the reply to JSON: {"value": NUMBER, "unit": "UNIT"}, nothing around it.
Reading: {"value": 0.1, "unit": "V"}
